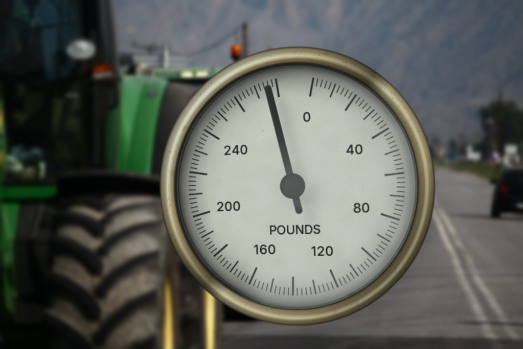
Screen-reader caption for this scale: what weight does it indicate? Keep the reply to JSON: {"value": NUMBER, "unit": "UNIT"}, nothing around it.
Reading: {"value": 276, "unit": "lb"}
